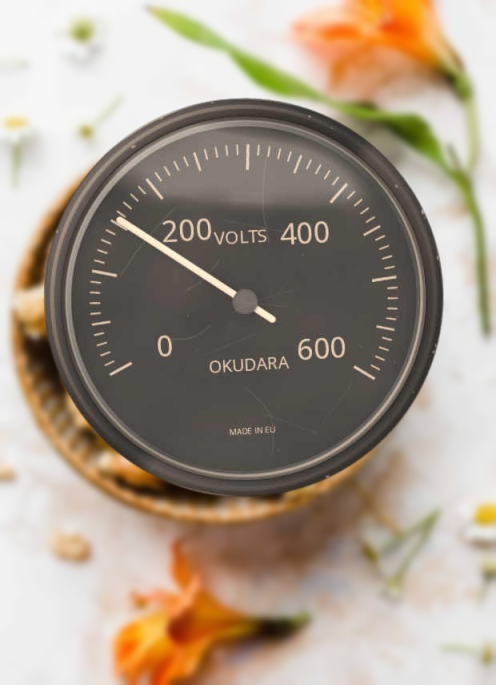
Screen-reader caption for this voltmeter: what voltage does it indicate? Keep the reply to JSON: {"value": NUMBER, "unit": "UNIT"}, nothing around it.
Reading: {"value": 155, "unit": "V"}
